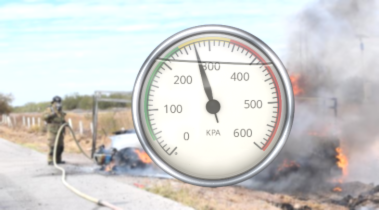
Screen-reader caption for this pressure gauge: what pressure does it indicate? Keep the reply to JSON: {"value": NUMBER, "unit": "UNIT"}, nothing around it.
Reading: {"value": 270, "unit": "kPa"}
